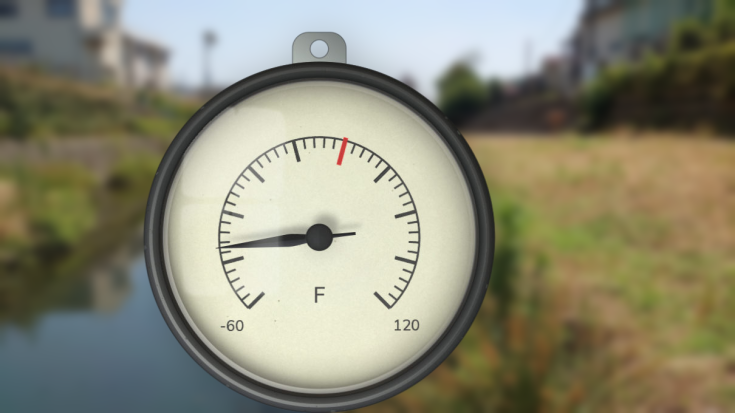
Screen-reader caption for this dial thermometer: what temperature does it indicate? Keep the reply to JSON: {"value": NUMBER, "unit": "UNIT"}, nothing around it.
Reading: {"value": -34, "unit": "°F"}
